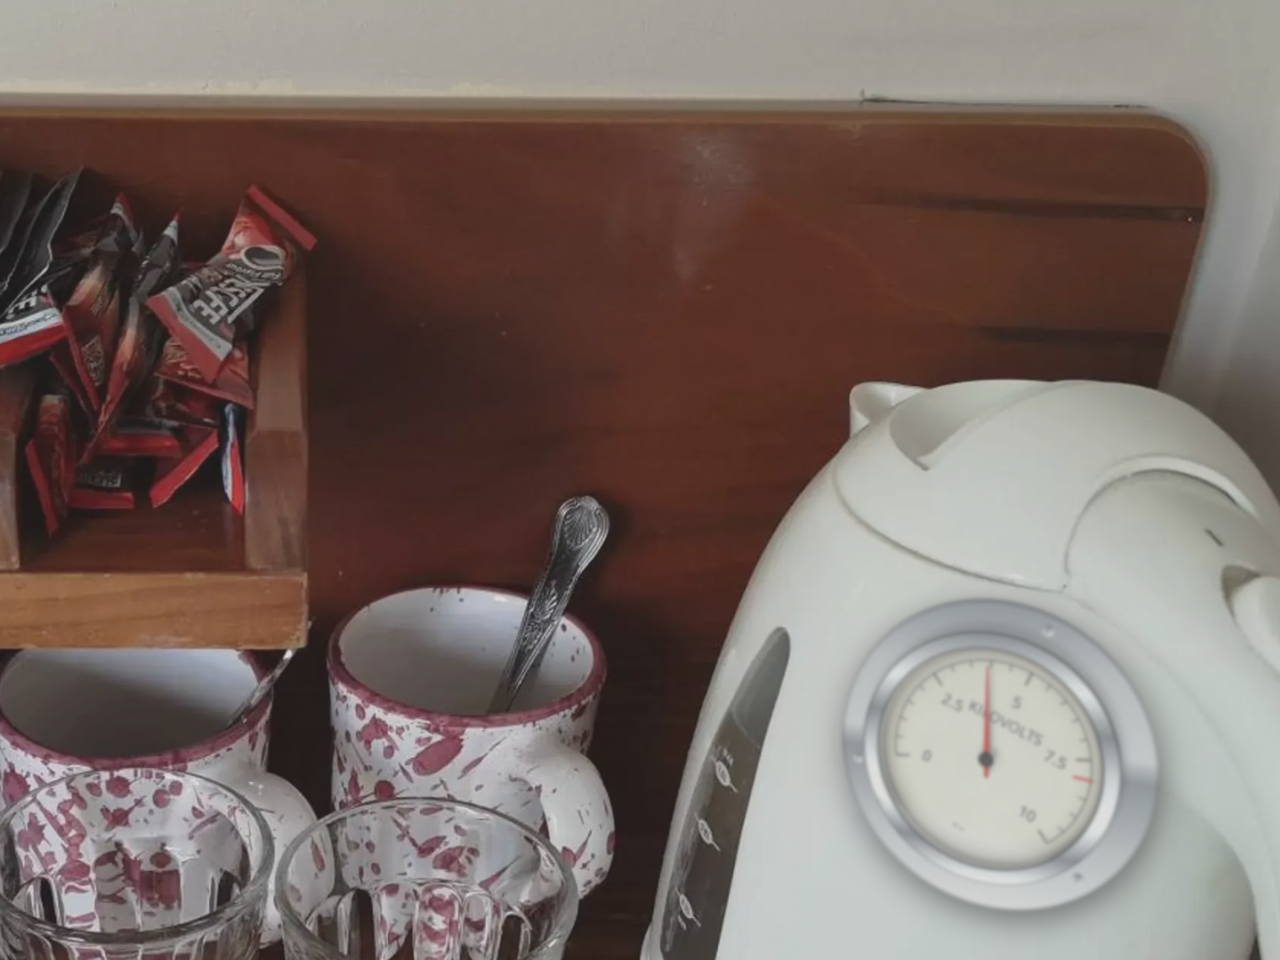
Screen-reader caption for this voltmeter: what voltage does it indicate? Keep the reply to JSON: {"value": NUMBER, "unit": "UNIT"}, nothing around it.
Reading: {"value": 4, "unit": "kV"}
